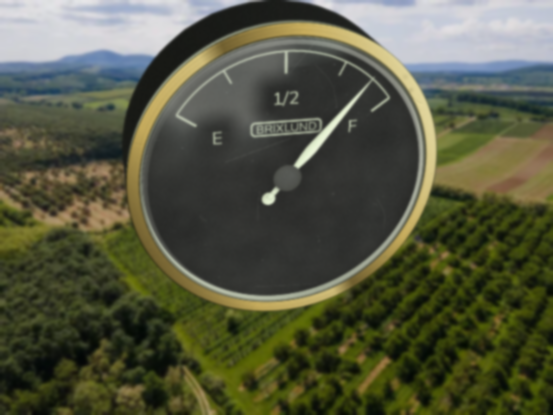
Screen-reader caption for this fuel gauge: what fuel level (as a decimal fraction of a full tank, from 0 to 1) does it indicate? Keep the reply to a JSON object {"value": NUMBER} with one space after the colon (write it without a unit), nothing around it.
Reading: {"value": 0.875}
